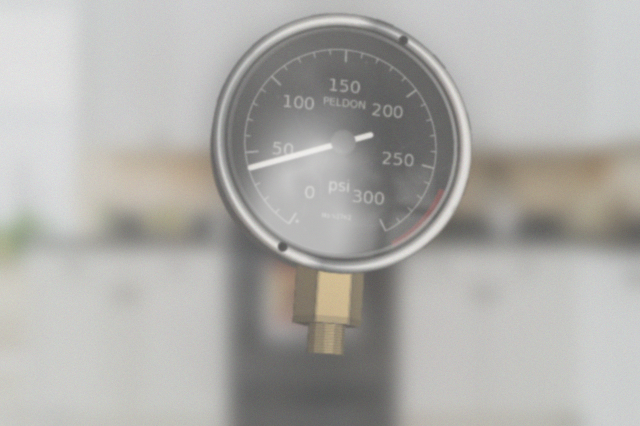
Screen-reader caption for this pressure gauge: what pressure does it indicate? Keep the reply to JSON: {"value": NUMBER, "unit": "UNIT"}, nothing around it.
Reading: {"value": 40, "unit": "psi"}
